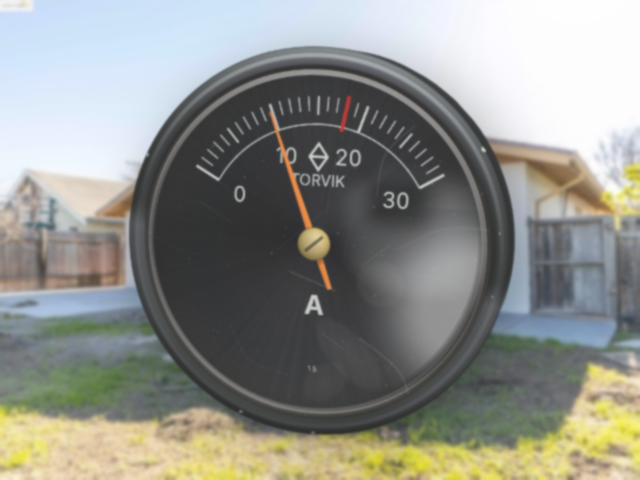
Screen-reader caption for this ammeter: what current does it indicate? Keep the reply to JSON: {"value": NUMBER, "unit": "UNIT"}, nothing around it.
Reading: {"value": 10, "unit": "A"}
